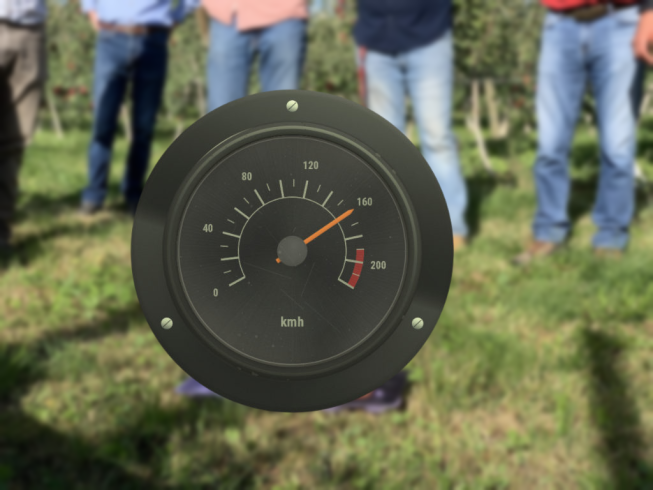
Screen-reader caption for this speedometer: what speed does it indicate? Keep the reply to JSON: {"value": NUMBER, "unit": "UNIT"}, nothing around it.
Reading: {"value": 160, "unit": "km/h"}
